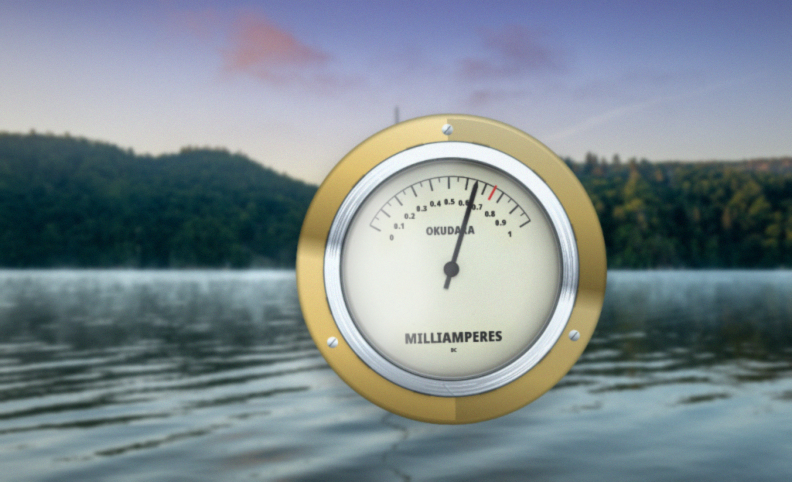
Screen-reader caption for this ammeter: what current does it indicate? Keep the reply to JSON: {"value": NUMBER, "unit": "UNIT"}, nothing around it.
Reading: {"value": 0.65, "unit": "mA"}
